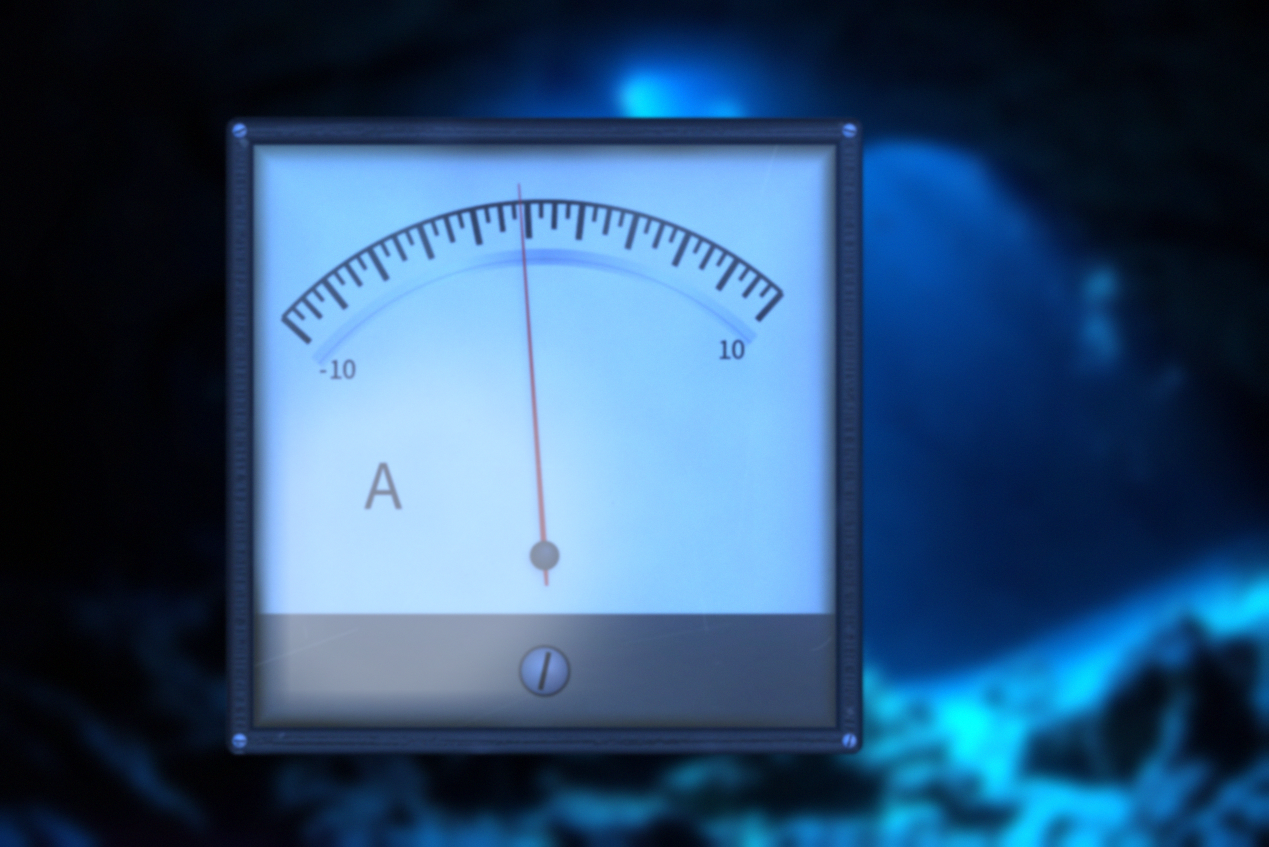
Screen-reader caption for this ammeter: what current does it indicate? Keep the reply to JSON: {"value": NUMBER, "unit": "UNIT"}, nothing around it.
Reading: {"value": -0.25, "unit": "A"}
